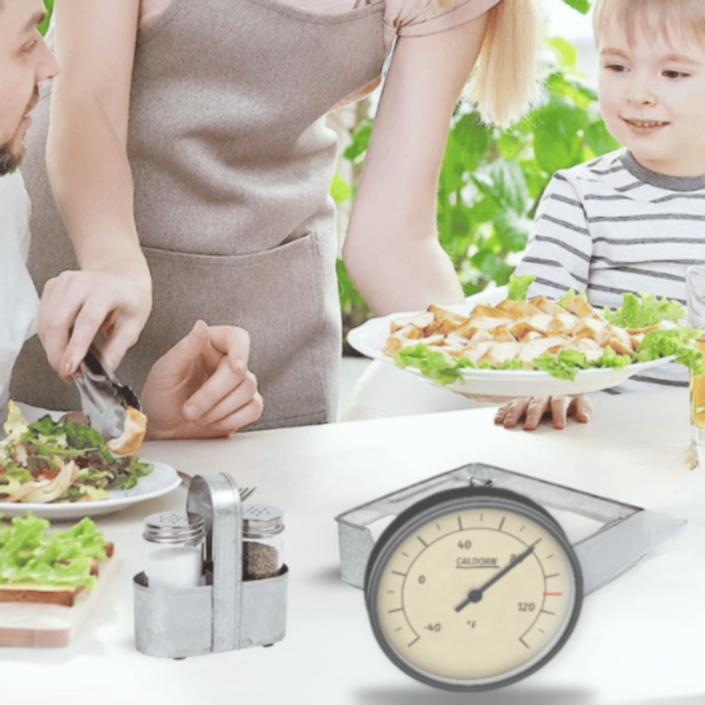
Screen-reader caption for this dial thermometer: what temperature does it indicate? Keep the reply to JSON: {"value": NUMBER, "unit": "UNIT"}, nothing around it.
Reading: {"value": 80, "unit": "°F"}
